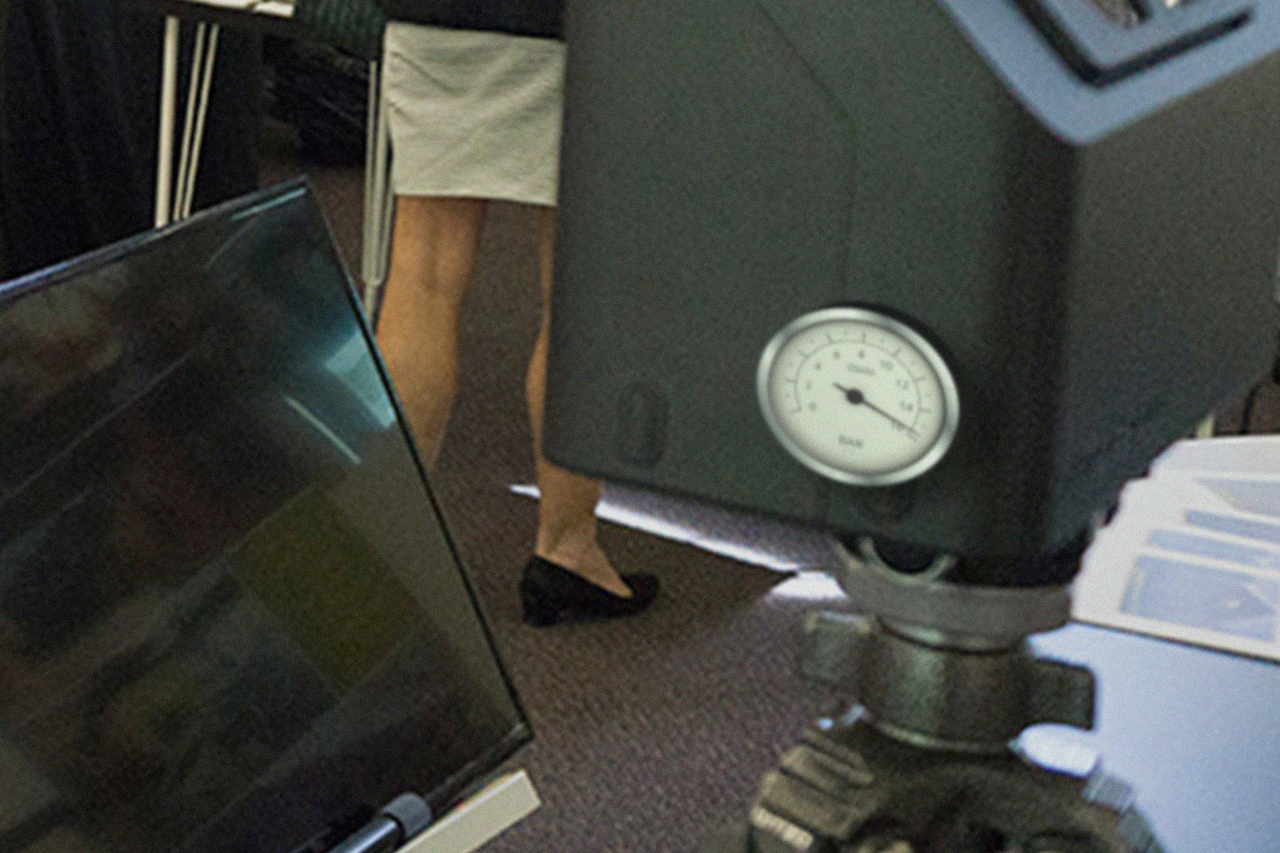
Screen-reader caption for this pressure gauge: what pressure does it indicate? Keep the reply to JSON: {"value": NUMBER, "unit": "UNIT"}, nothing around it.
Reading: {"value": 15.5, "unit": "bar"}
